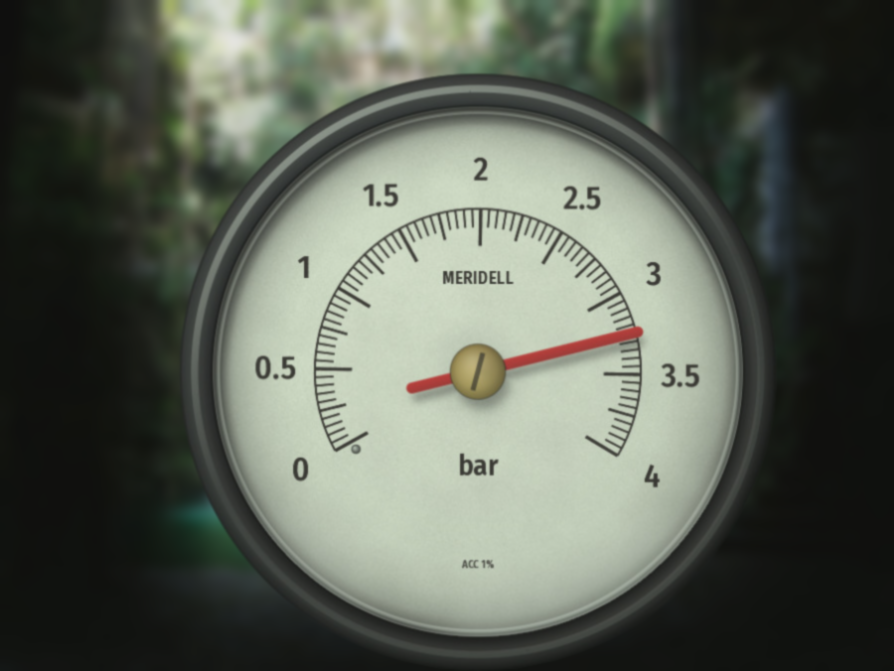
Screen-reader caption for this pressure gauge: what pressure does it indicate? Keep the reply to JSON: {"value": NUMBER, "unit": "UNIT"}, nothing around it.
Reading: {"value": 3.25, "unit": "bar"}
